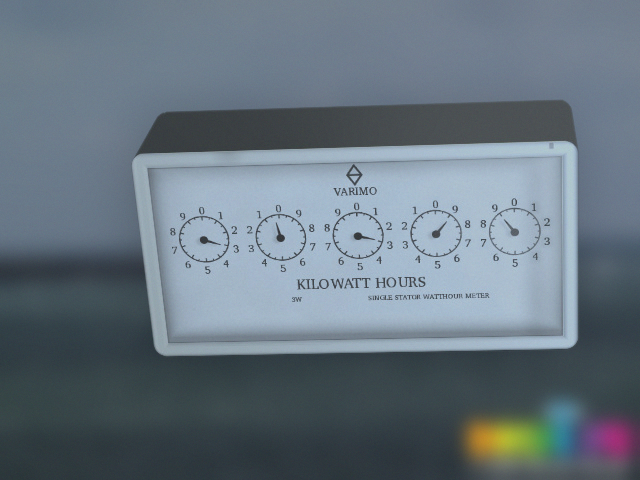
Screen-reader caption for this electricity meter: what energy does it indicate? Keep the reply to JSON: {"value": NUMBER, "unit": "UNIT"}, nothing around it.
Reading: {"value": 30289, "unit": "kWh"}
